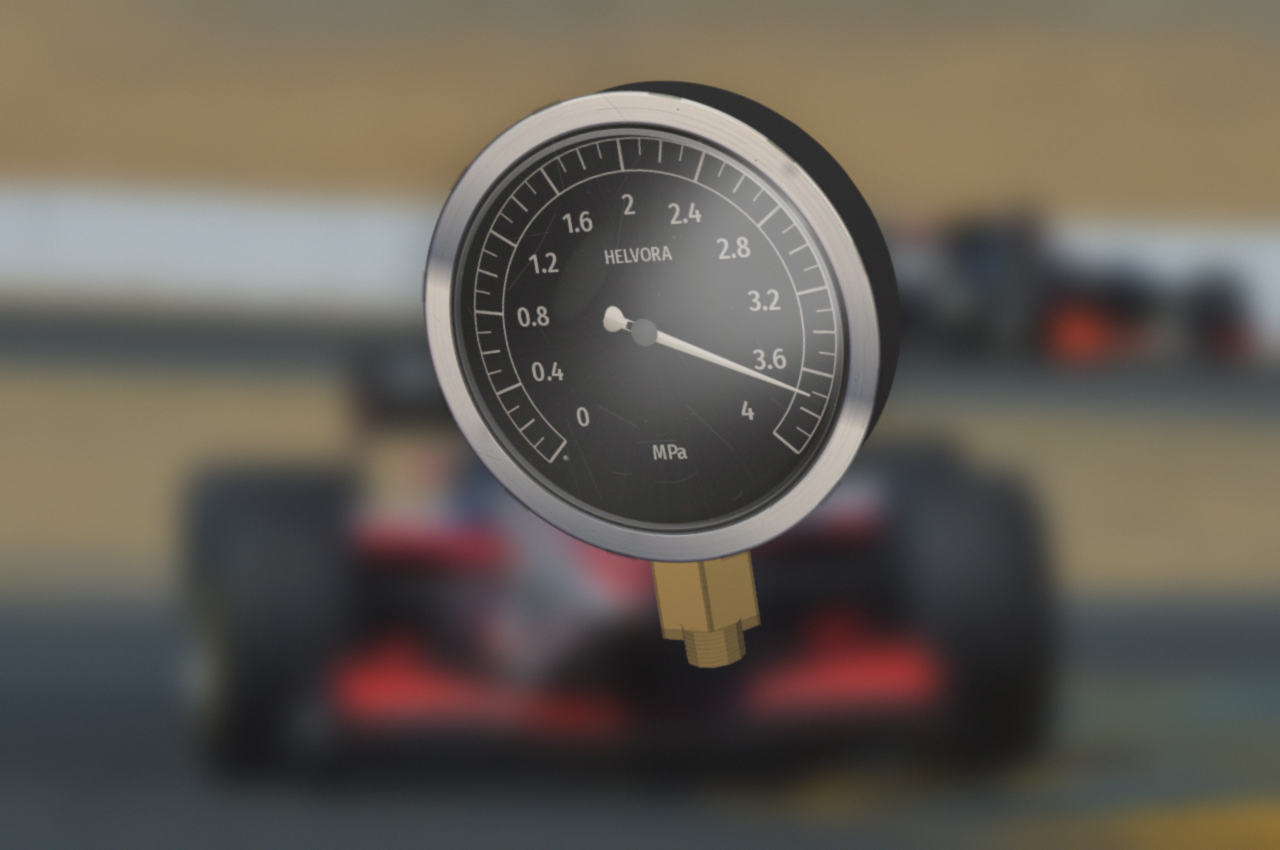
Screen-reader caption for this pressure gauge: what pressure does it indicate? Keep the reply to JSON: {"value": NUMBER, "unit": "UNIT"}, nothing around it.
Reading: {"value": 3.7, "unit": "MPa"}
